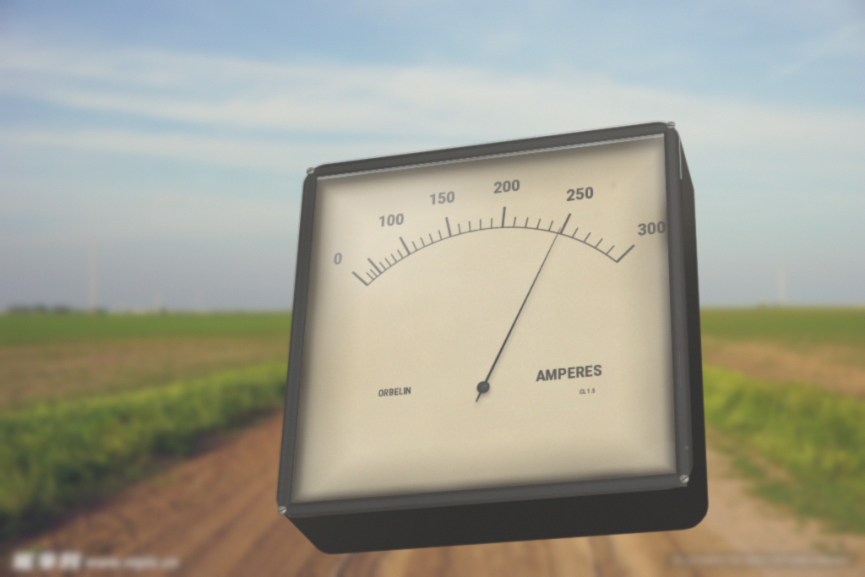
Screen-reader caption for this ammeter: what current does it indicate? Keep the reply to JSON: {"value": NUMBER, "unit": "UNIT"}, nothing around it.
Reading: {"value": 250, "unit": "A"}
